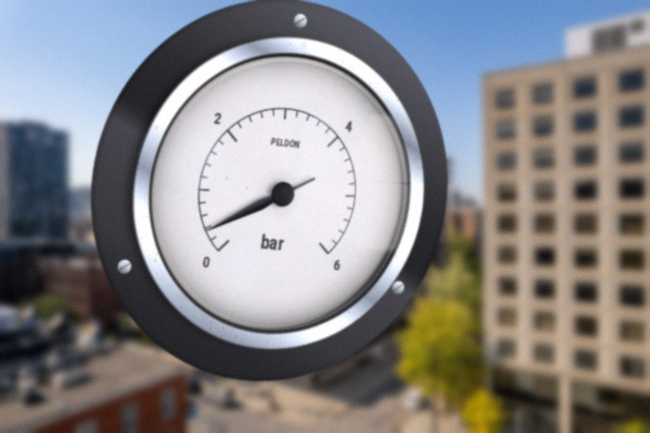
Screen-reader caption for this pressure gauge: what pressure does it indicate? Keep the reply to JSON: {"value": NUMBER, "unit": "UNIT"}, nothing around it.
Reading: {"value": 0.4, "unit": "bar"}
